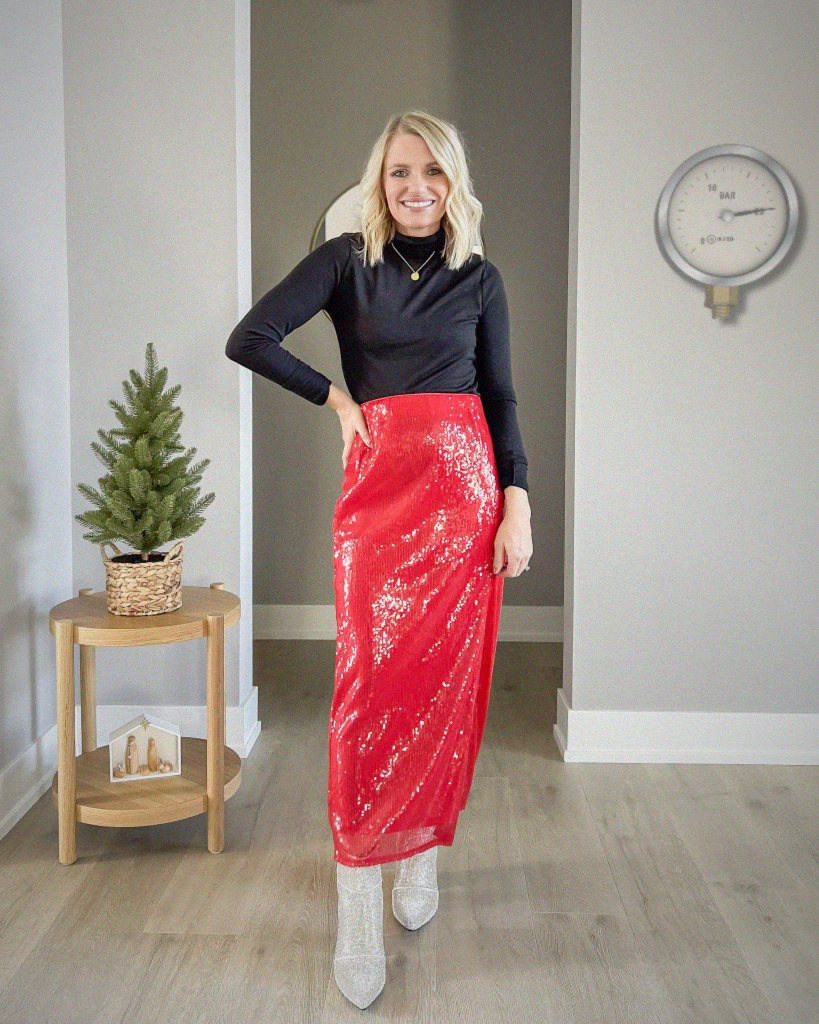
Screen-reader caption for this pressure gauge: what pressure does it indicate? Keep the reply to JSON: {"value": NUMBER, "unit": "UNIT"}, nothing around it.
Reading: {"value": 20, "unit": "bar"}
